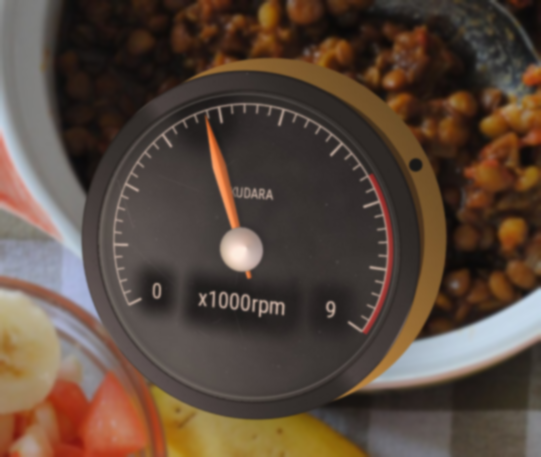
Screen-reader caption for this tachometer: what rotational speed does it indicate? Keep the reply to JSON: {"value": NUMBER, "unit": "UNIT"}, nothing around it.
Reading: {"value": 3800, "unit": "rpm"}
